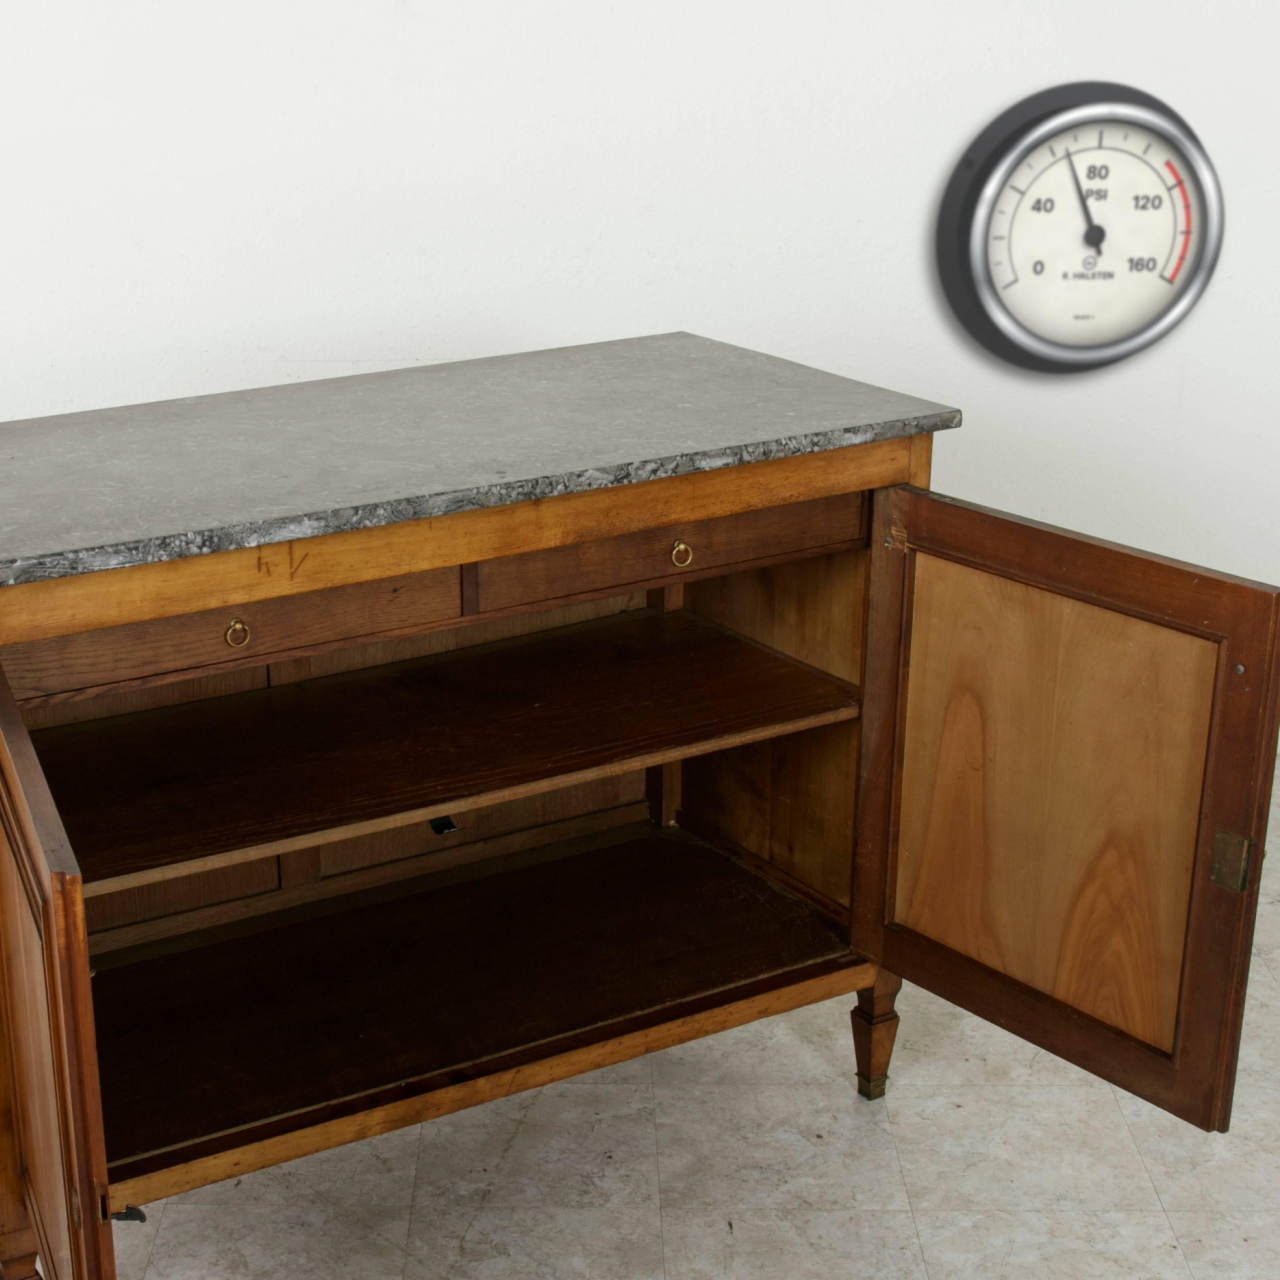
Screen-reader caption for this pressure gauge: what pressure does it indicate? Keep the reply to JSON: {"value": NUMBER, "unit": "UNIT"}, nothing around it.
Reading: {"value": 65, "unit": "psi"}
